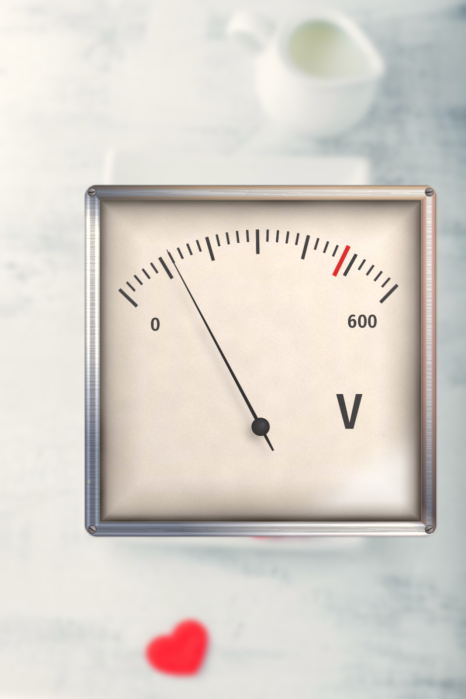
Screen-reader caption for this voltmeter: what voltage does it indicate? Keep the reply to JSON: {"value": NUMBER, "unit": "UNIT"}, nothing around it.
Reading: {"value": 120, "unit": "V"}
